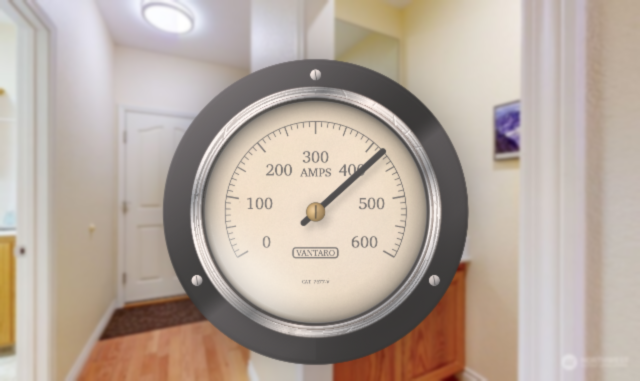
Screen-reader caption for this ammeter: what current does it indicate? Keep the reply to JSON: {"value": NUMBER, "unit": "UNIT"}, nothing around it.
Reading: {"value": 420, "unit": "A"}
